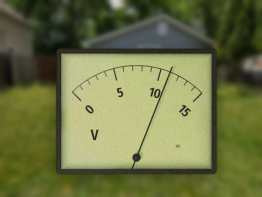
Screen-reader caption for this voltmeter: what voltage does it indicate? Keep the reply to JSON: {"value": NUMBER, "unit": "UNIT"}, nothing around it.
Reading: {"value": 11, "unit": "V"}
